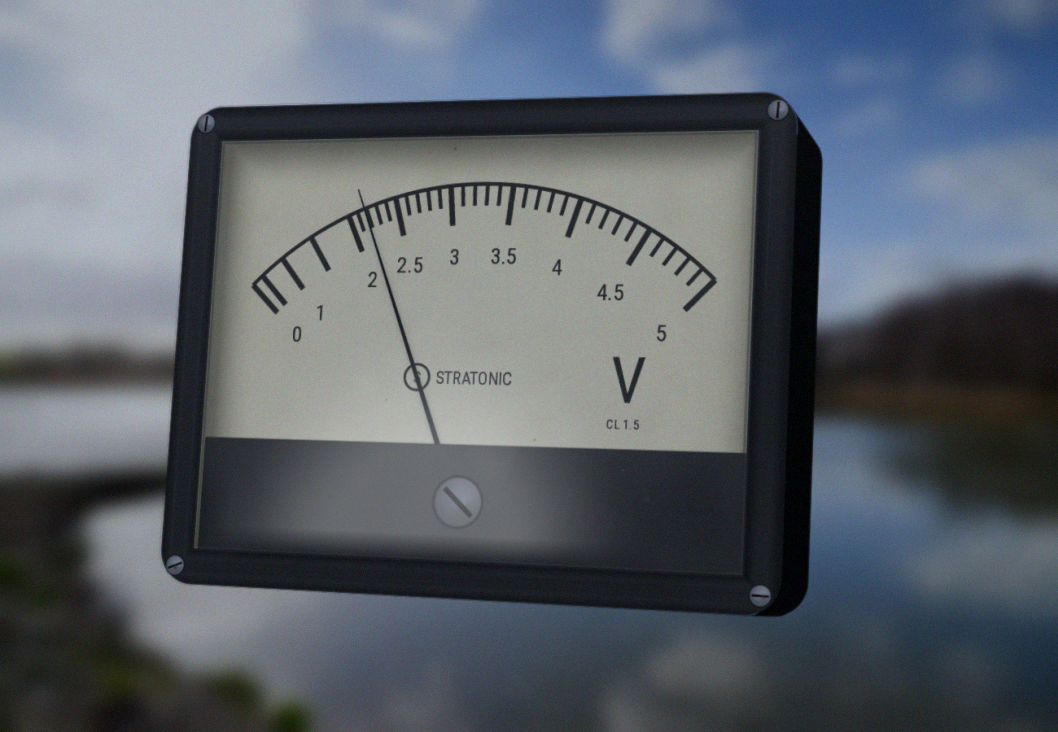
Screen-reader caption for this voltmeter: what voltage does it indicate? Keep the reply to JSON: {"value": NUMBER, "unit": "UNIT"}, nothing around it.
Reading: {"value": 2.2, "unit": "V"}
